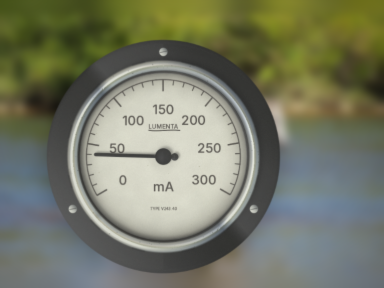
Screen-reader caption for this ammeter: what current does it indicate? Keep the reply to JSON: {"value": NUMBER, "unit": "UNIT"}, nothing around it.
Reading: {"value": 40, "unit": "mA"}
